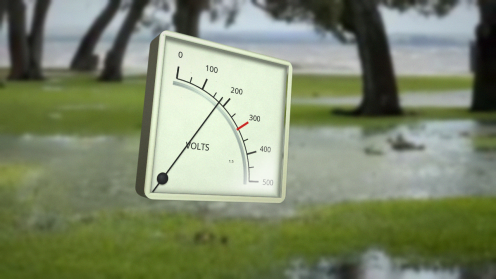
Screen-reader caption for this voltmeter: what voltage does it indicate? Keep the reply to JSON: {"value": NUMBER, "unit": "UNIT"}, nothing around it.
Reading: {"value": 175, "unit": "V"}
